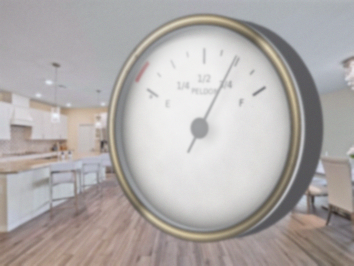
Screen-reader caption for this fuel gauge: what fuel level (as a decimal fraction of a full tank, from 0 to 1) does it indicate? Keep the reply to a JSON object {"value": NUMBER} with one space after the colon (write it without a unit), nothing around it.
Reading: {"value": 0.75}
